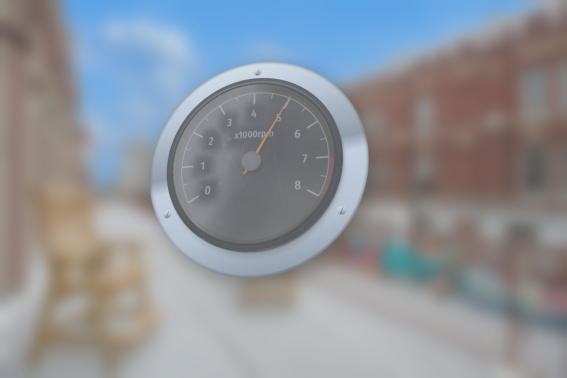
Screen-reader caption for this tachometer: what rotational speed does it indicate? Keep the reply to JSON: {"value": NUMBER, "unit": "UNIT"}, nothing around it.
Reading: {"value": 5000, "unit": "rpm"}
